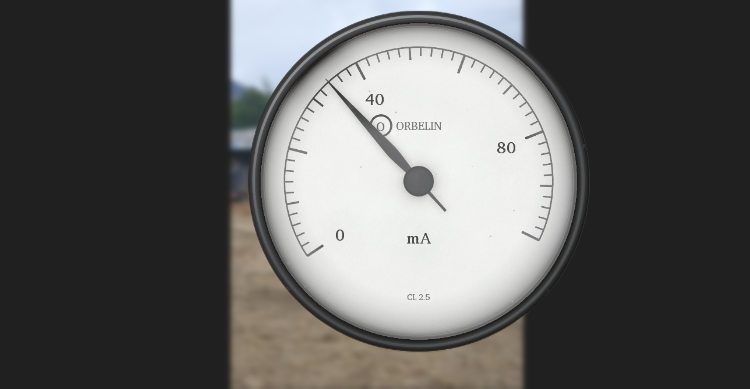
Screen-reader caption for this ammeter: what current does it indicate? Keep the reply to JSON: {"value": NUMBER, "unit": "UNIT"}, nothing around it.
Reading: {"value": 34, "unit": "mA"}
